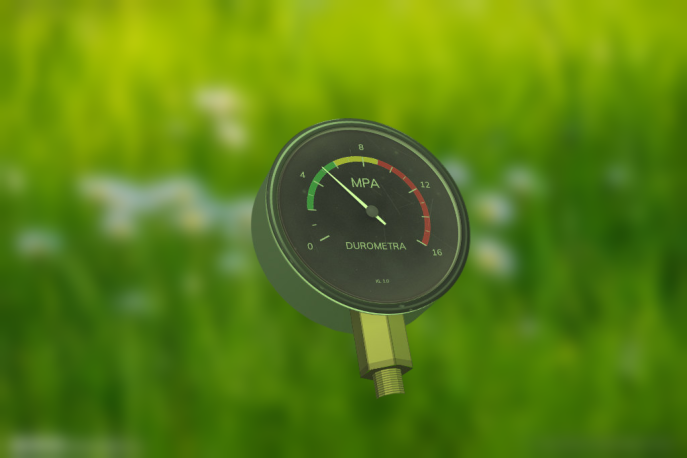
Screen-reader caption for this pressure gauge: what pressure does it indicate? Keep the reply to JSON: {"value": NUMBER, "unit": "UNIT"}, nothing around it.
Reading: {"value": 5, "unit": "MPa"}
